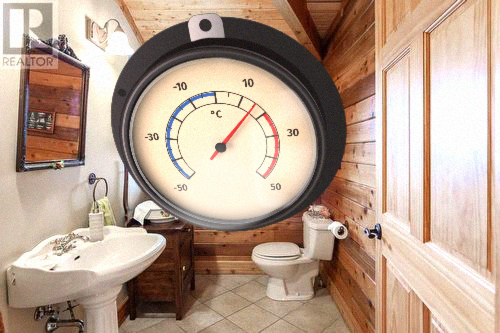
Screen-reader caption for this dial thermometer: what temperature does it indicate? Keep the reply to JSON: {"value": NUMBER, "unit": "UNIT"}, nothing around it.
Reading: {"value": 15, "unit": "°C"}
